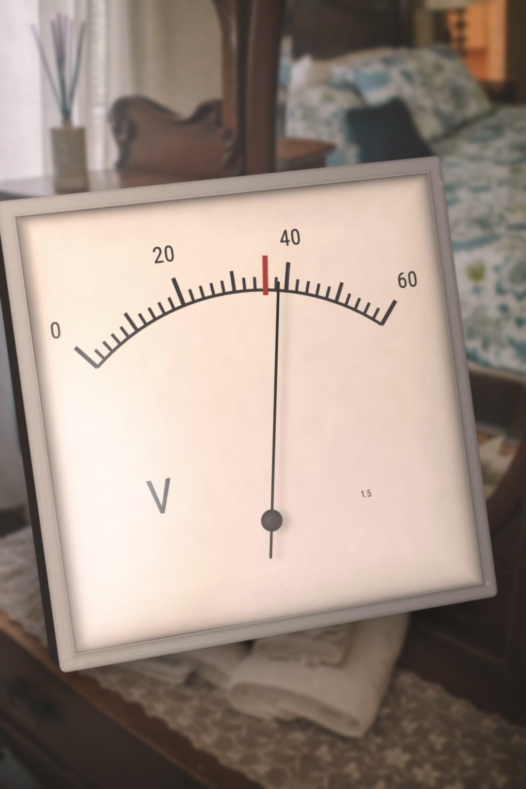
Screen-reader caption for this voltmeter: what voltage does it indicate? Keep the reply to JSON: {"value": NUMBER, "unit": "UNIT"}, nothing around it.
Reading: {"value": 38, "unit": "V"}
